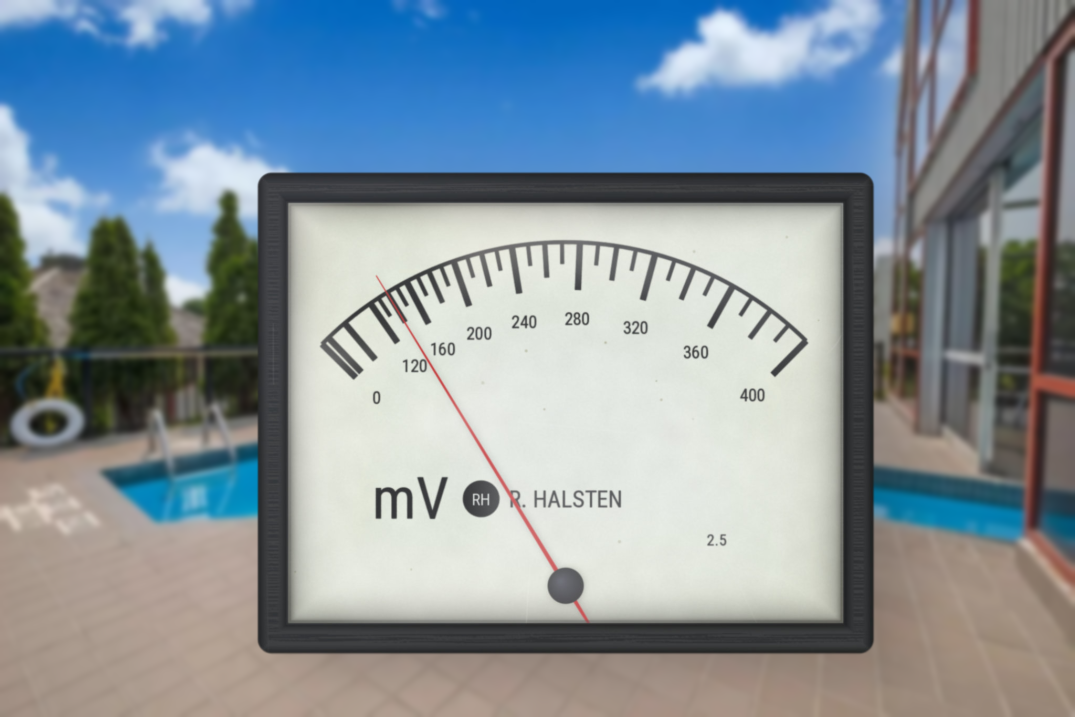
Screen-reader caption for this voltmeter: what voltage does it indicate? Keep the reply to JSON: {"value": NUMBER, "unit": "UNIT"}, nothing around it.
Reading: {"value": 140, "unit": "mV"}
